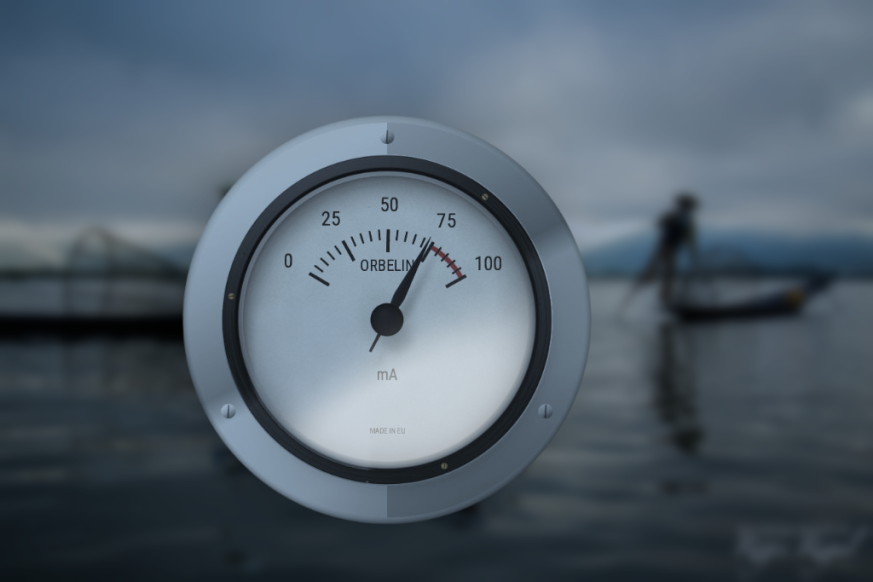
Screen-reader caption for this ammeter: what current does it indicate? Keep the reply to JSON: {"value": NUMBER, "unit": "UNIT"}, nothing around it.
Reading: {"value": 72.5, "unit": "mA"}
